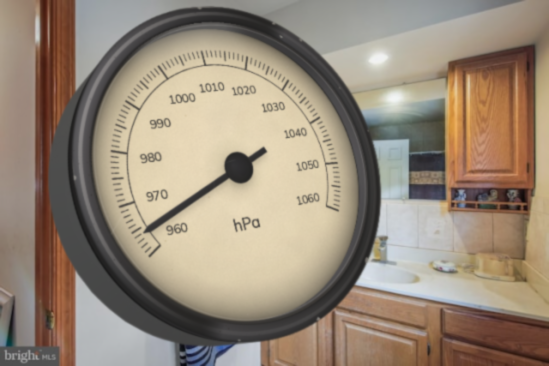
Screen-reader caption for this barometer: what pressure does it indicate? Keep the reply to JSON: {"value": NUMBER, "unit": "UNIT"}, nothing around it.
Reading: {"value": 964, "unit": "hPa"}
